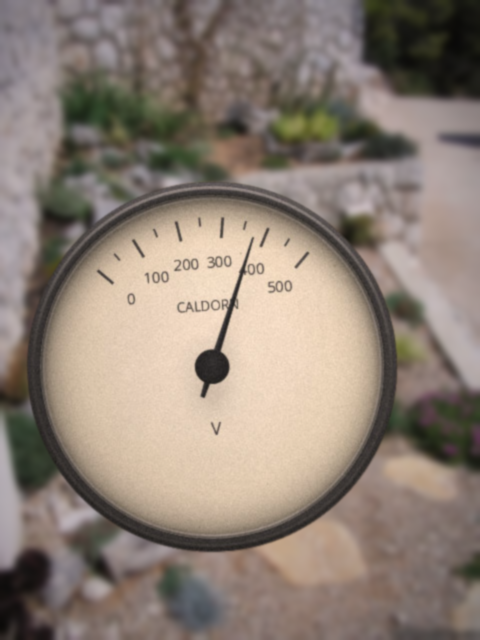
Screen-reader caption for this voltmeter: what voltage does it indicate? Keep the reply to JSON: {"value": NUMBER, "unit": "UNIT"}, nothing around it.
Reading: {"value": 375, "unit": "V"}
